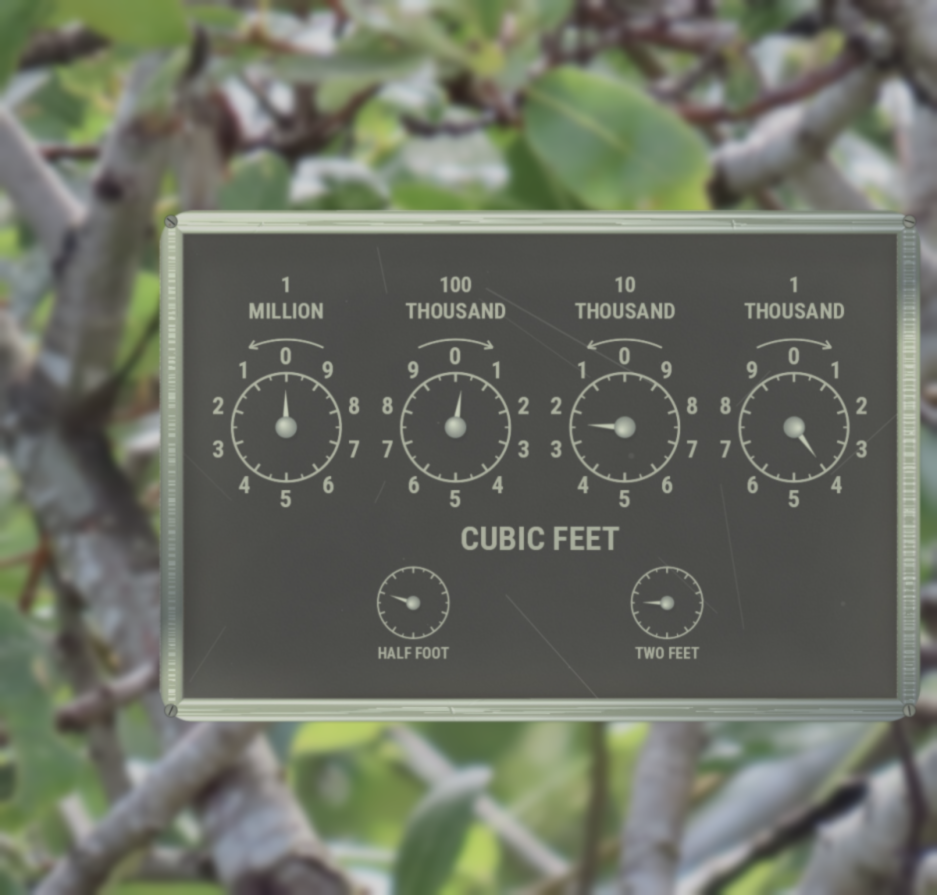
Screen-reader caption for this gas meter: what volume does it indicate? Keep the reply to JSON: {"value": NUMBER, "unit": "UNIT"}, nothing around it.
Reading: {"value": 2400, "unit": "ft³"}
